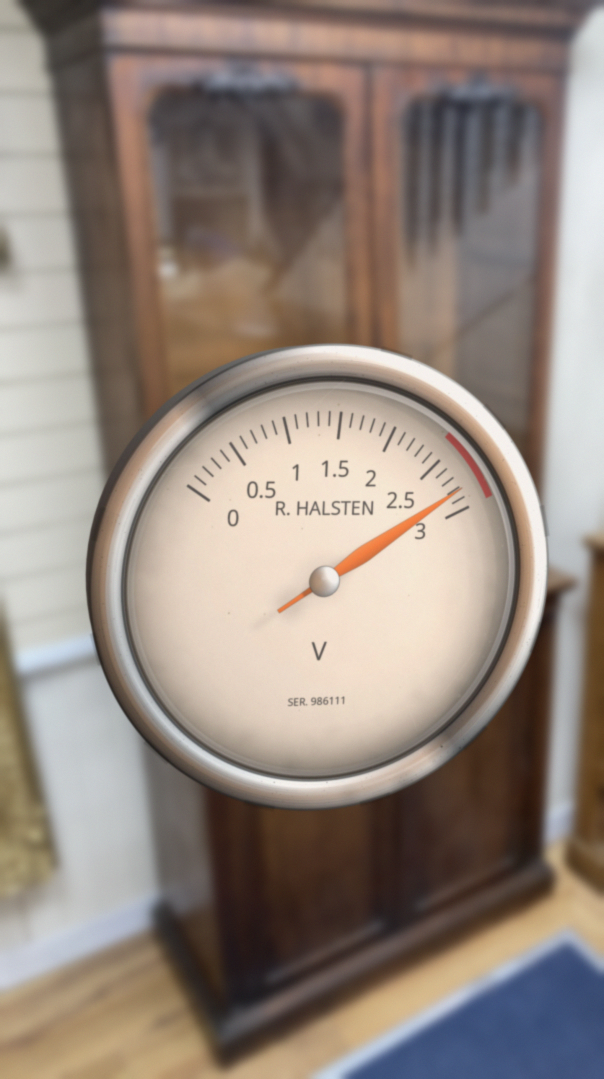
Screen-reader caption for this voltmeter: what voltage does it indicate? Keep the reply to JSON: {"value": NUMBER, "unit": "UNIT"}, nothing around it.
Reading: {"value": 2.8, "unit": "V"}
